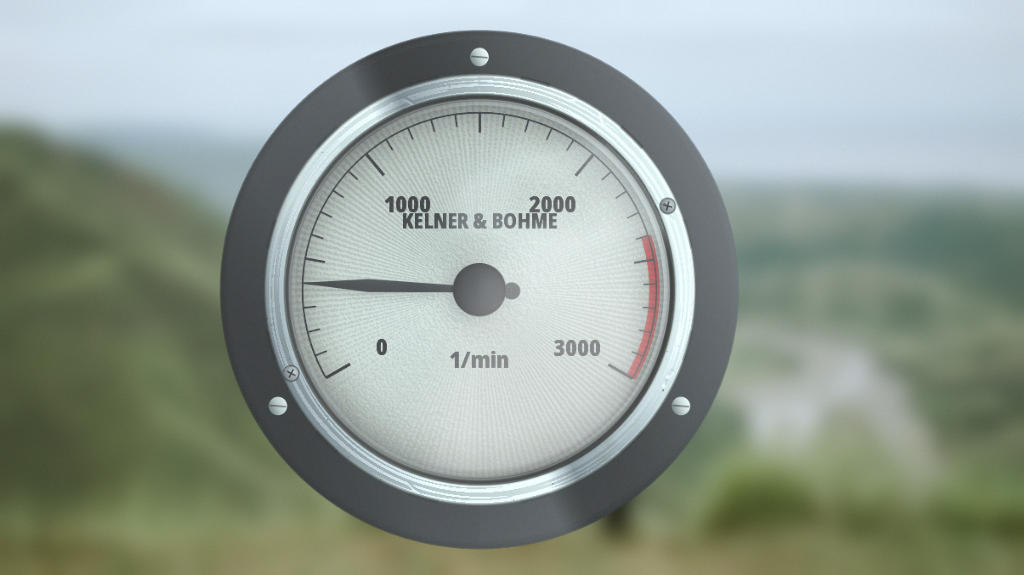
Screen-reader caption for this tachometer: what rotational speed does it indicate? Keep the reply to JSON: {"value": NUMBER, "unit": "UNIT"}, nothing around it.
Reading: {"value": 400, "unit": "rpm"}
